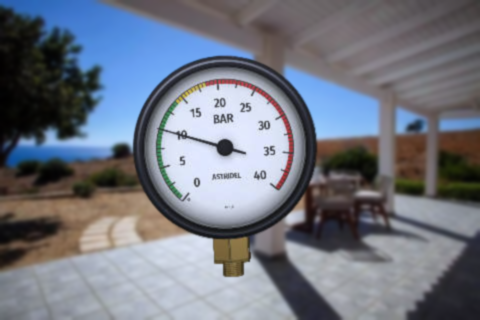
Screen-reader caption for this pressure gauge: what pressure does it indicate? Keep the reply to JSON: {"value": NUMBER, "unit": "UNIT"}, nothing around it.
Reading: {"value": 10, "unit": "bar"}
